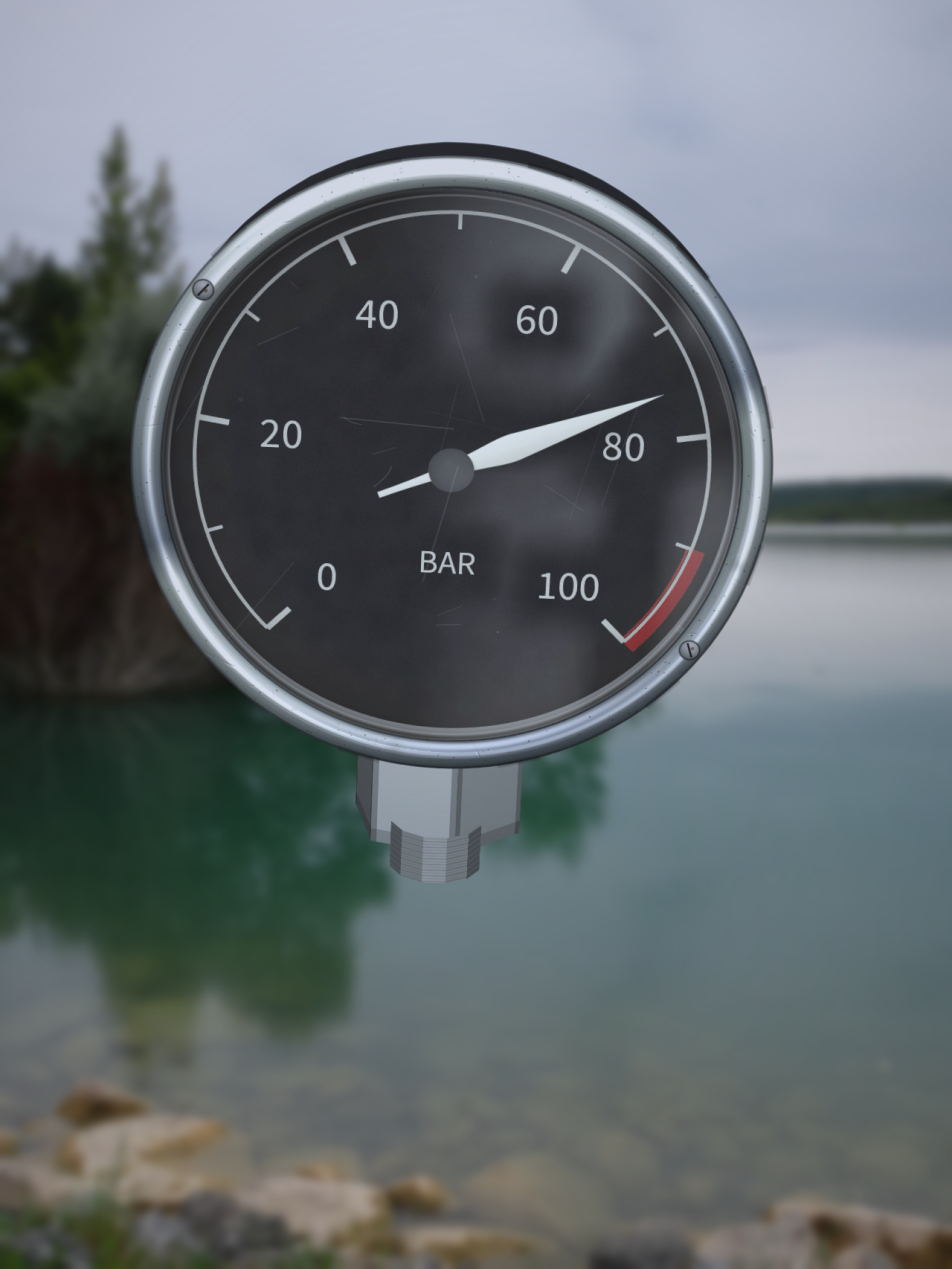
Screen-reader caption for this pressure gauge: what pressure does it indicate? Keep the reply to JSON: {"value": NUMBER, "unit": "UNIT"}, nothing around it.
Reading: {"value": 75, "unit": "bar"}
